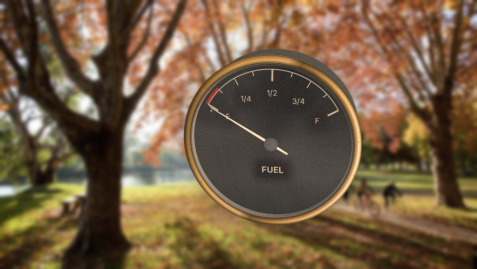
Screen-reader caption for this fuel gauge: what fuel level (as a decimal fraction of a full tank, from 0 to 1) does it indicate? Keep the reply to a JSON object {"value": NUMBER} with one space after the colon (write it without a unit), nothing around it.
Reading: {"value": 0}
